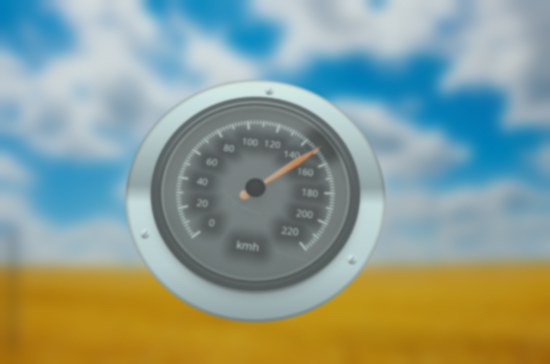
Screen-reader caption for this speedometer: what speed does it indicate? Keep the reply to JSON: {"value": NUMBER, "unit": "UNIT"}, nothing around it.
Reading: {"value": 150, "unit": "km/h"}
